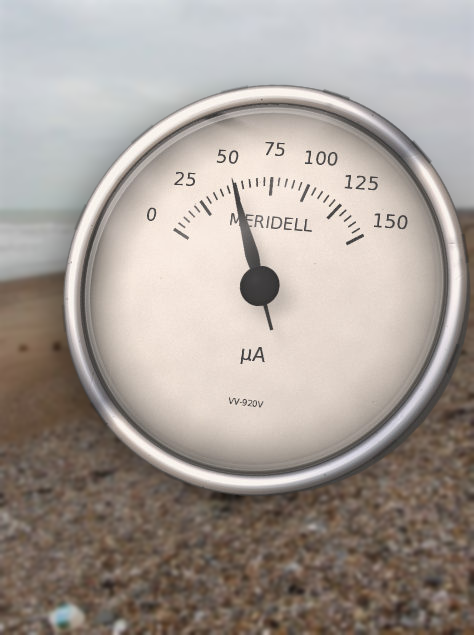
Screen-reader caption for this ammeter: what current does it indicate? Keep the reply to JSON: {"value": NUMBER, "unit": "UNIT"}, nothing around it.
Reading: {"value": 50, "unit": "µA"}
